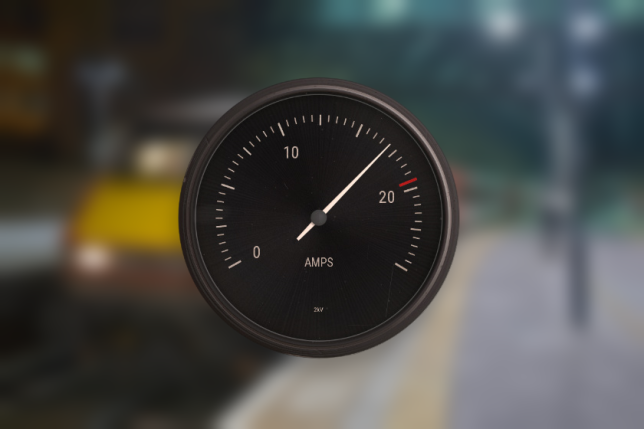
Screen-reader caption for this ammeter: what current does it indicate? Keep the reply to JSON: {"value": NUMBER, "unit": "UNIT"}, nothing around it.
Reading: {"value": 17, "unit": "A"}
